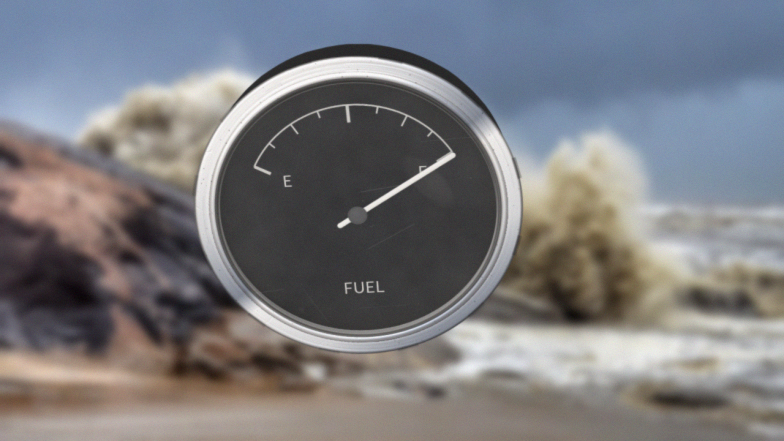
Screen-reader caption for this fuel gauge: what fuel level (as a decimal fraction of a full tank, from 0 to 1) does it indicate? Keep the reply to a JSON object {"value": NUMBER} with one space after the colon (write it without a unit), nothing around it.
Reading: {"value": 1}
